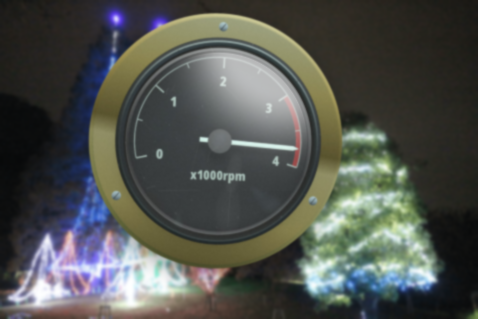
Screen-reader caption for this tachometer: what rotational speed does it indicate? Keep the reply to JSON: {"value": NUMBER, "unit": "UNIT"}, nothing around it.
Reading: {"value": 3750, "unit": "rpm"}
